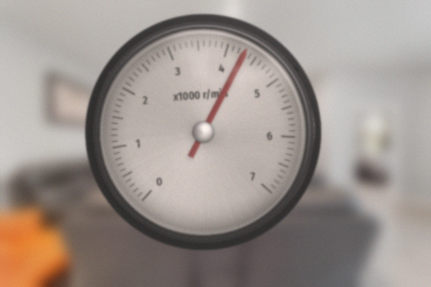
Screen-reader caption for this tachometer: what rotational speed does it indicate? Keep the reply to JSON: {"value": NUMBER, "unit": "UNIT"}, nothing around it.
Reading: {"value": 4300, "unit": "rpm"}
